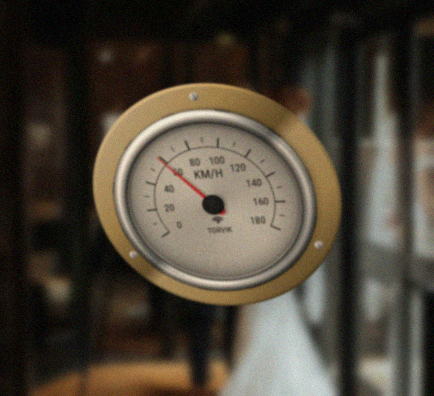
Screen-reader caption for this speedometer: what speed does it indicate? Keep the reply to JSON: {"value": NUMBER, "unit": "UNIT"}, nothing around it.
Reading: {"value": 60, "unit": "km/h"}
